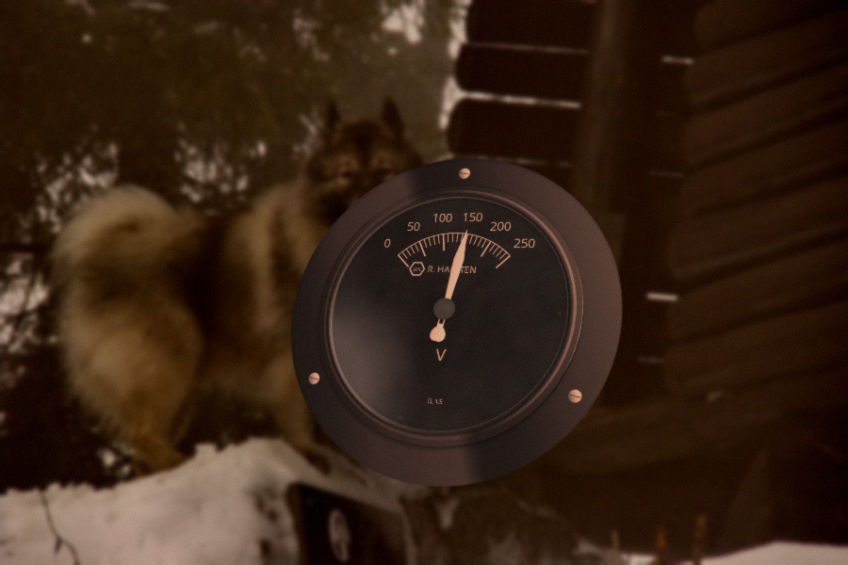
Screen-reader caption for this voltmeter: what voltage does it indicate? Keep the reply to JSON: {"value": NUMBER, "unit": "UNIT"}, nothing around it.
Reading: {"value": 150, "unit": "V"}
